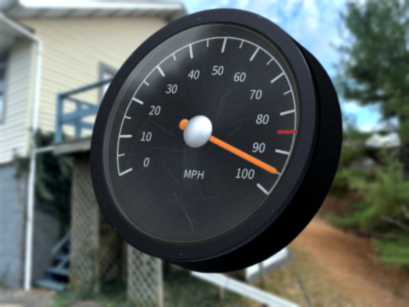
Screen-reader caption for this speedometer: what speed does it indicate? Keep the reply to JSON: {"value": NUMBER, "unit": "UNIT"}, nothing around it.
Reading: {"value": 95, "unit": "mph"}
